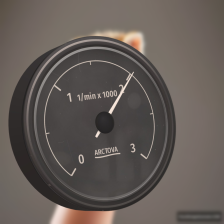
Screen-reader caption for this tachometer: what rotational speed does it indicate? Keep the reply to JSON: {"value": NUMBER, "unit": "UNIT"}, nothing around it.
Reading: {"value": 2000, "unit": "rpm"}
